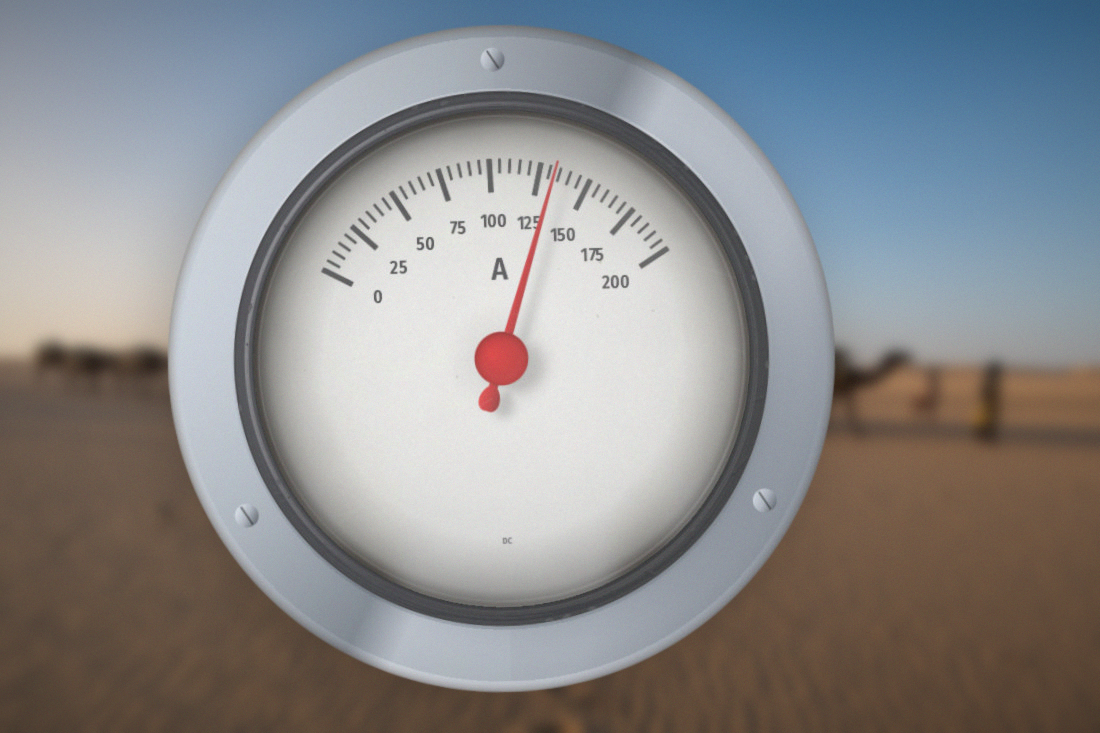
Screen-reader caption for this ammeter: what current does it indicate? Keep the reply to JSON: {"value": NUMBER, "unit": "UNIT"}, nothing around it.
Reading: {"value": 132.5, "unit": "A"}
